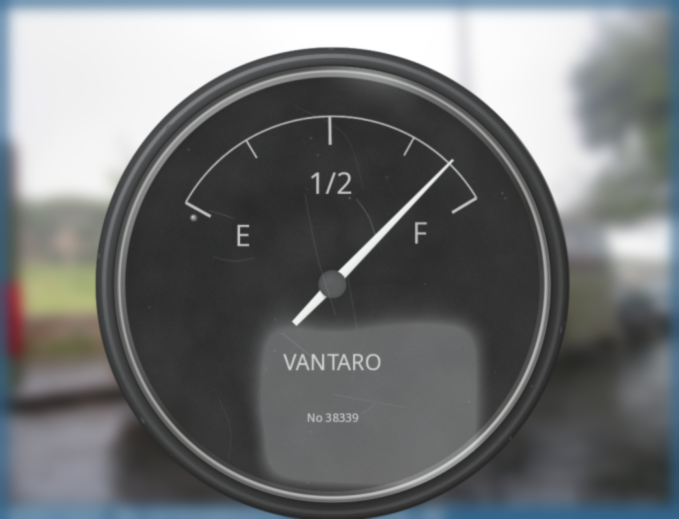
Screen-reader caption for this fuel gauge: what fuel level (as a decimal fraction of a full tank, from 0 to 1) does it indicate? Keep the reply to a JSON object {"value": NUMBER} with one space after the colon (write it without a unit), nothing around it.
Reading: {"value": 0.875}
